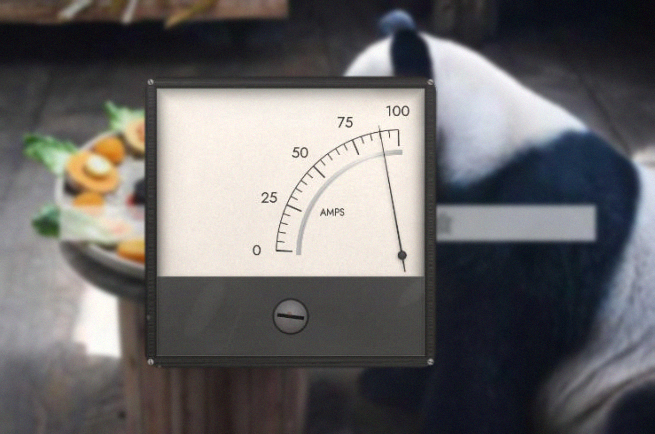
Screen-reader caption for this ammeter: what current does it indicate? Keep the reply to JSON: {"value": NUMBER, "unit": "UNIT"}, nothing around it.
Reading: {"value": 90, "unit": "A"}
